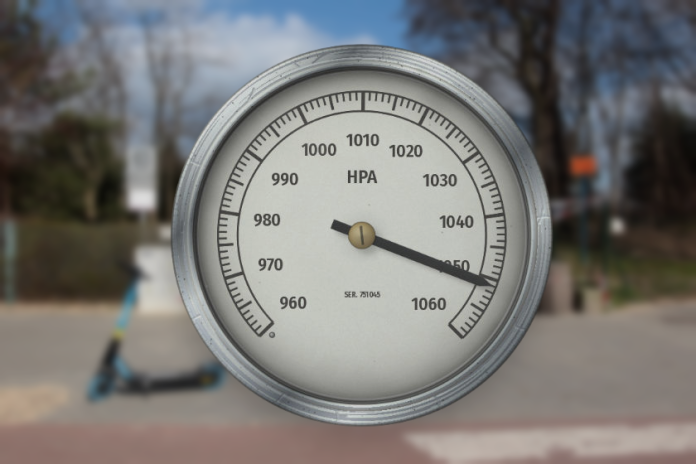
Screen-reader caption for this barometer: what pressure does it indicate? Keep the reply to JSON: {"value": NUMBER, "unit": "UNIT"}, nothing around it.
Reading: {"value": 1051, "unit": "hPa"}
